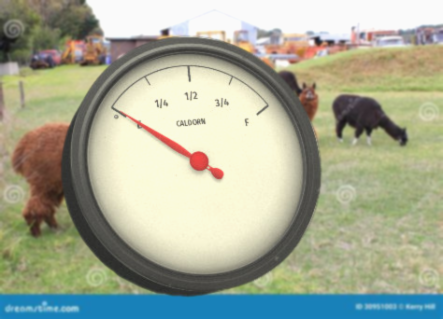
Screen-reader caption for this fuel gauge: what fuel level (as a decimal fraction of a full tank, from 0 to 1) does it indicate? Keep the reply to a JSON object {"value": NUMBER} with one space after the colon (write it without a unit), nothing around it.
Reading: {"value": 0}
